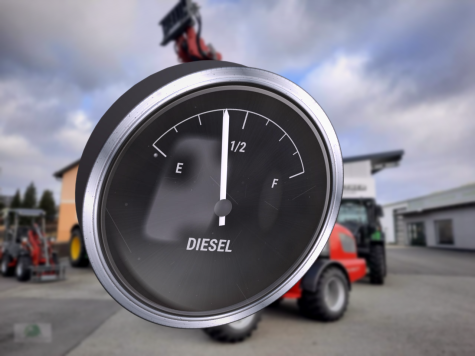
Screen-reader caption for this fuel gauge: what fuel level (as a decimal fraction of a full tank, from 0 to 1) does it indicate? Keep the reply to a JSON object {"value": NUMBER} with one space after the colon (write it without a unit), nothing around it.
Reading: {"value": 0.375}
